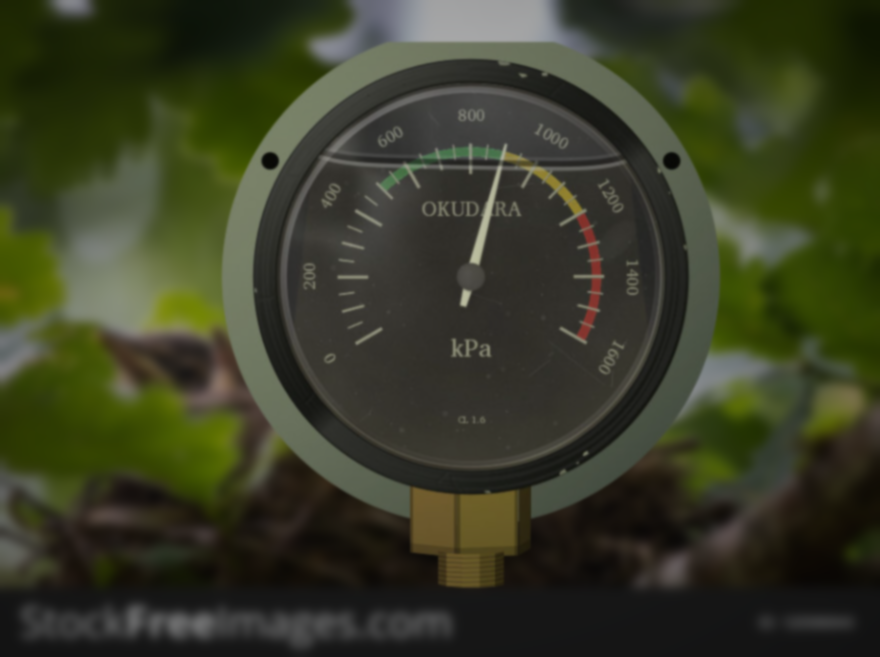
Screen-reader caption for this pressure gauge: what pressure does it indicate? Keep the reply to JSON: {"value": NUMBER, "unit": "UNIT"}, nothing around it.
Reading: {"value": 900, "unit": "kPa"}
